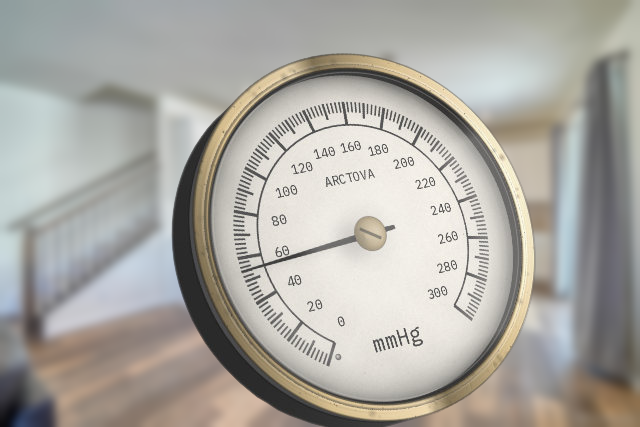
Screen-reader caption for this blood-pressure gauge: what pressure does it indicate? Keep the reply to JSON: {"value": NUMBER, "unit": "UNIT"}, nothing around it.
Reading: {"value": 54, "unit": "mmHg"}
